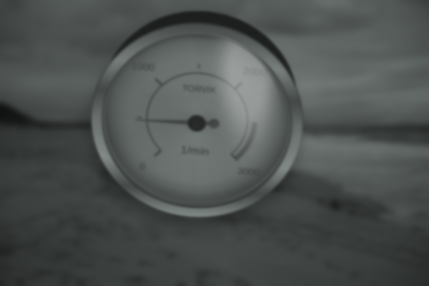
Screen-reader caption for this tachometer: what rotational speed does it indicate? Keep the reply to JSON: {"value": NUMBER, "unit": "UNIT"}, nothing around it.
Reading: {"value": 500, "unit": "rpm"}
